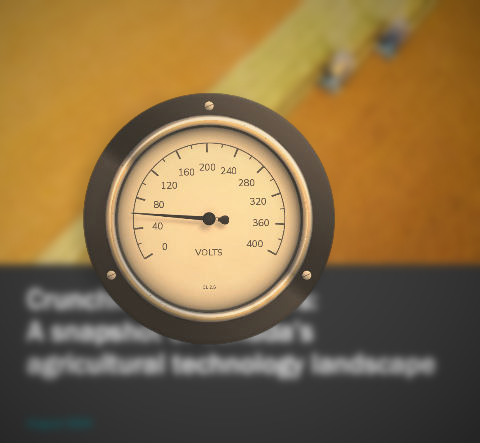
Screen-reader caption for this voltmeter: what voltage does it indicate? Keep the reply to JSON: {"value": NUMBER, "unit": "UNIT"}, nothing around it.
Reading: {"value": 60, "unit": "V"}
